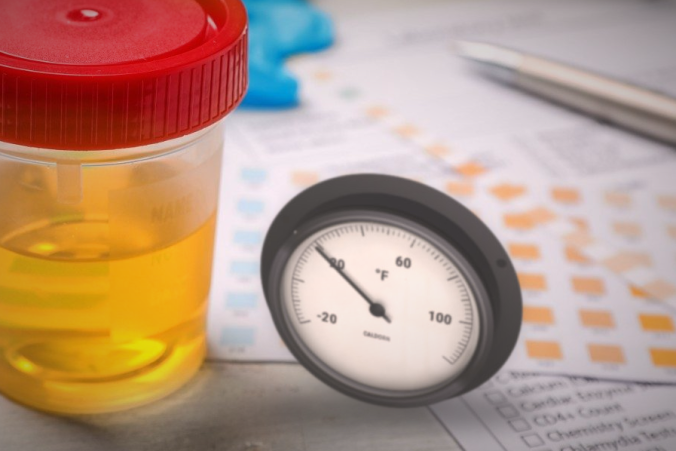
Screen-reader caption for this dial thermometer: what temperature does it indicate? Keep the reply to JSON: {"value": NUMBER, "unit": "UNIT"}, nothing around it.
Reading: {"value": 20, "unit": "°F"}
